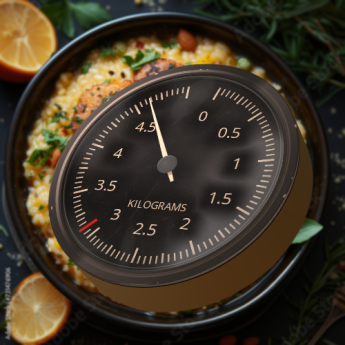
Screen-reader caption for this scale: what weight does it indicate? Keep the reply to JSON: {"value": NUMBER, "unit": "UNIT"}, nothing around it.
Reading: {"value": 4.65, "unit": "kg"}
